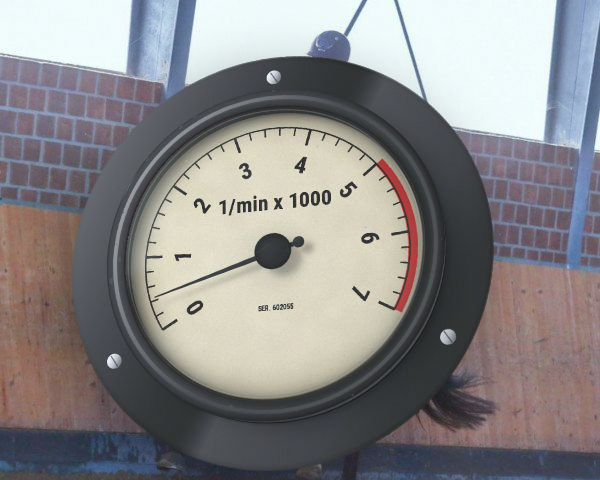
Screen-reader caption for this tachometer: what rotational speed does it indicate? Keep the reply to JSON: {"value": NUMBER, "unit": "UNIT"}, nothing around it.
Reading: {"value": 400, "unit": "rpm"}
